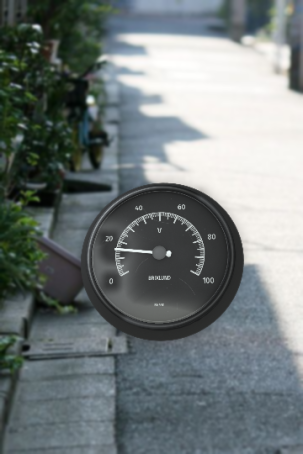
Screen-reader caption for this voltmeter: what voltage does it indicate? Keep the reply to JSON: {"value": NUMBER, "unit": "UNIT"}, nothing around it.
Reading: {"value": 15, "unit": "V"}
